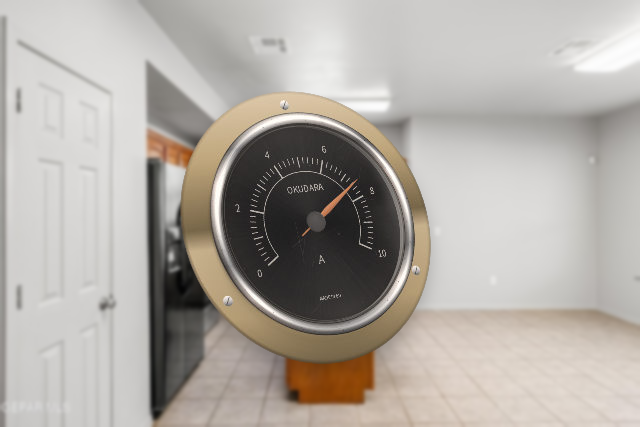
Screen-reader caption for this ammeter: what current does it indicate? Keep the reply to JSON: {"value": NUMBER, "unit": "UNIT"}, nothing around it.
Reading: {"value": 7.4, "unit": "A"}
